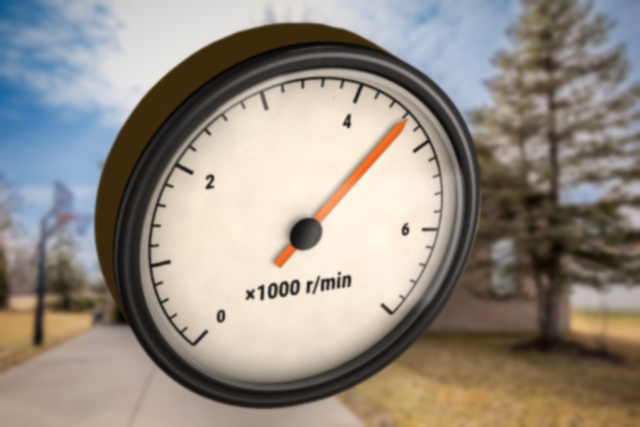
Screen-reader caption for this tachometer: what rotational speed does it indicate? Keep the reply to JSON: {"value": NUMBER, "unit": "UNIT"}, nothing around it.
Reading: {"value": 4600, "unit": "rpm"}
